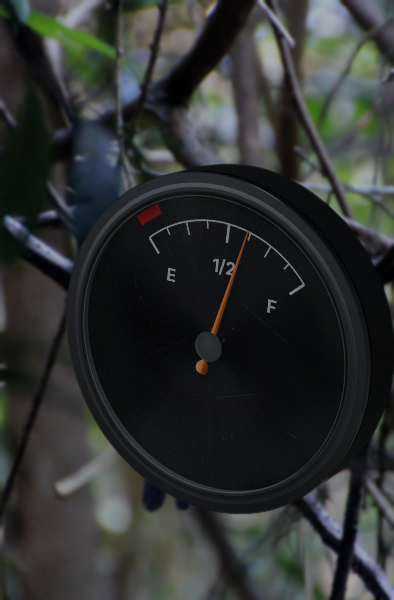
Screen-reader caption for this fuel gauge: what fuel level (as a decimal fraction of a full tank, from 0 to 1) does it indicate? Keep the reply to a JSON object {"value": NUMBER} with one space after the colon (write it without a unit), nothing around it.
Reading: {"value": 0.625}
